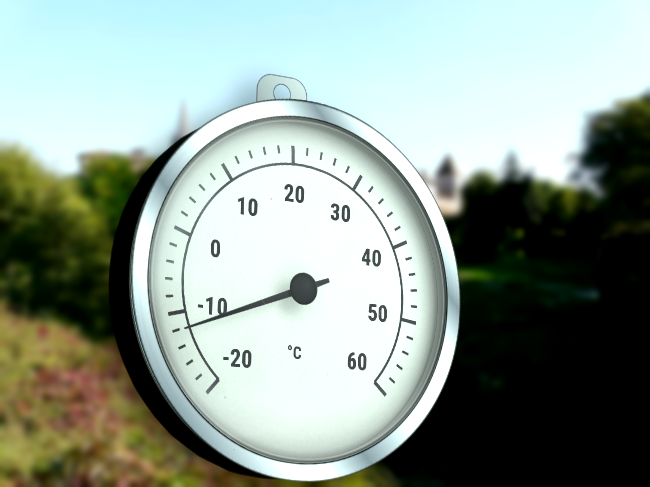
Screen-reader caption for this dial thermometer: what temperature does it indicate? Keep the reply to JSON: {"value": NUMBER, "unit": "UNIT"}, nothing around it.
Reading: {"value": -12, "unit": "°C"}
